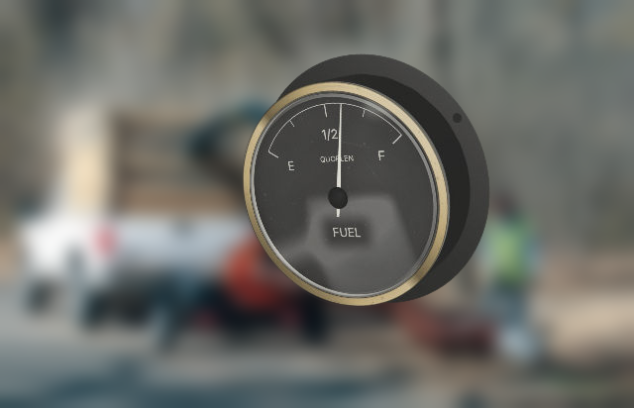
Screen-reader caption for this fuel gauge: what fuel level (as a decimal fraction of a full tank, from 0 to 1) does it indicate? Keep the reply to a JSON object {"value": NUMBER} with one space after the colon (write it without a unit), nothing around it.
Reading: {"value": 0.625}
